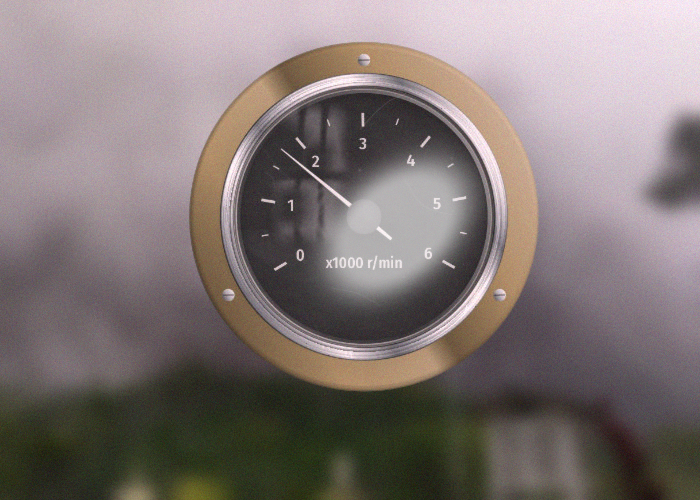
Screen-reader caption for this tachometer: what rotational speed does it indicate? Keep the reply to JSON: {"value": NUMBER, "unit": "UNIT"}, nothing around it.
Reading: {"value": 1750, "unit": "rpm"}
